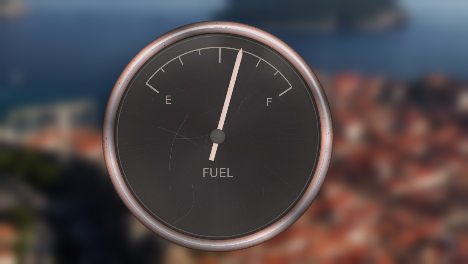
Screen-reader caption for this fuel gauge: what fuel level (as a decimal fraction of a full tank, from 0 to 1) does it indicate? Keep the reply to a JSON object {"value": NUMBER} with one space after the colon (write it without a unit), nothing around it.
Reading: {"value": 0.625}
